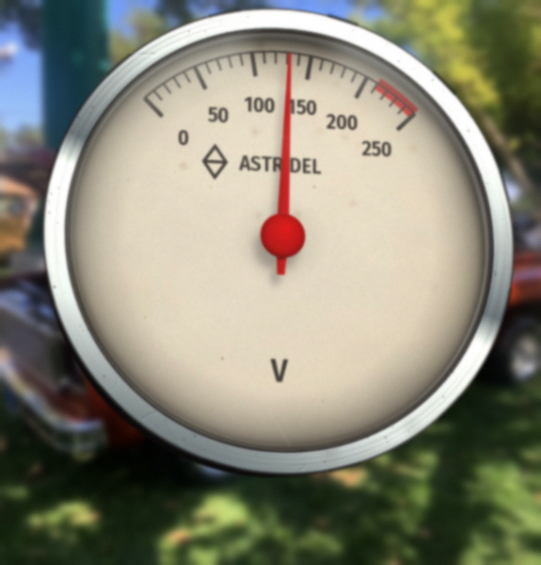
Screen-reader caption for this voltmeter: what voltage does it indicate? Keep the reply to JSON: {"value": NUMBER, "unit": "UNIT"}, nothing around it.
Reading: {"value": 130, "unit": "V"}
